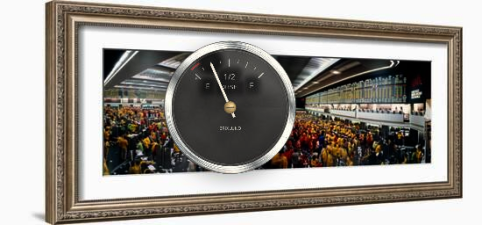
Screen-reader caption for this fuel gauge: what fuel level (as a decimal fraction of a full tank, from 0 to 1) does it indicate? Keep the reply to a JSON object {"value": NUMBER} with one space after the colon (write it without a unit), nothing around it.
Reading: {"value": 0.25}
